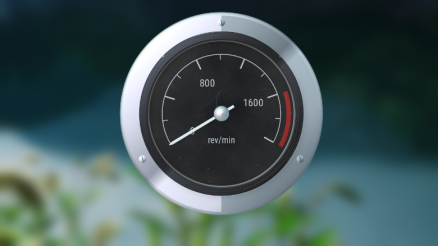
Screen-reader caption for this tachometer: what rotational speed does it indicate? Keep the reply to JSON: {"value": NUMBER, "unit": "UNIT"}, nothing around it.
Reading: {"value": 0, "unit": "rpm"}
